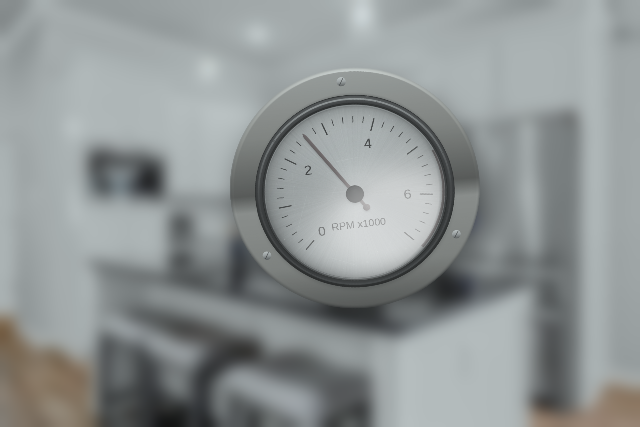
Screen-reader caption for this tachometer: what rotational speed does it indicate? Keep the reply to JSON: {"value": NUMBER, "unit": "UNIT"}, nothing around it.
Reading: {"value": 2600, "unit": "rpm"}
